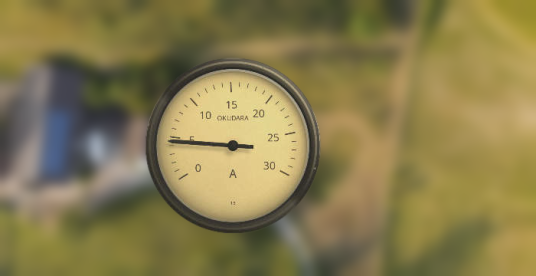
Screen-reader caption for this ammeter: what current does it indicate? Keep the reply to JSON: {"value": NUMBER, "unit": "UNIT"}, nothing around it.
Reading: {"value": 4.5, "unit": "A"}
